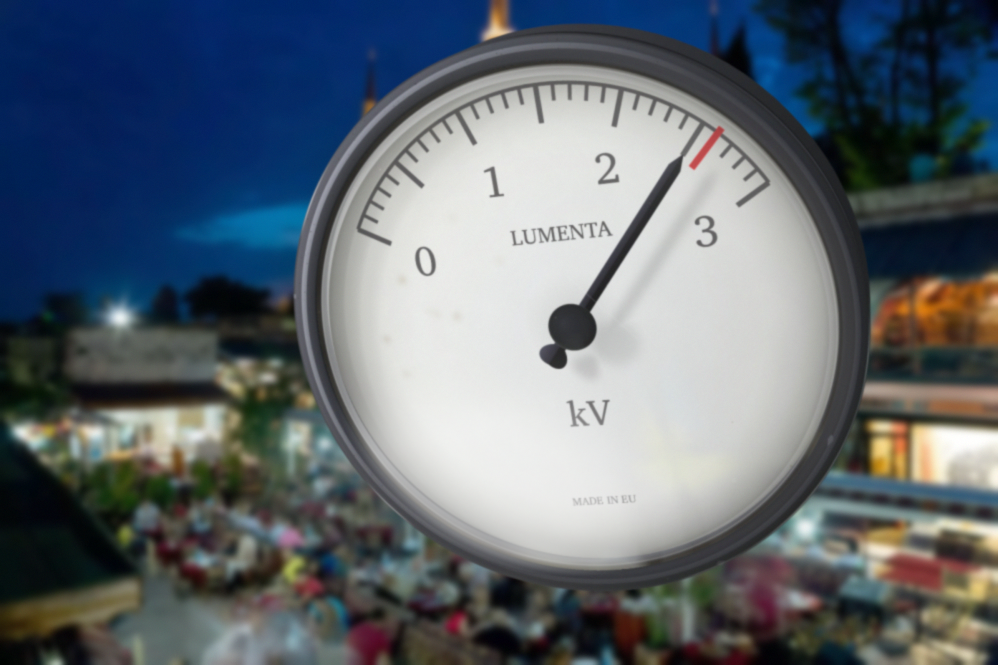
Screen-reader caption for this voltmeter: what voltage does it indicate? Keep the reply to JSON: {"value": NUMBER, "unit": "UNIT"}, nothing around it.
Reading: {"value": 2.5, "unit": "kV"}
